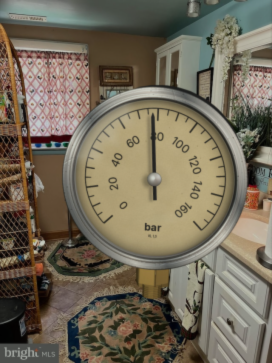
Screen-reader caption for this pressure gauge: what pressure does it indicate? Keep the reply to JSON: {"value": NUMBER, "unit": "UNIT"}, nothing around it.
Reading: {"value": 77.5, "unit": "bar"}
